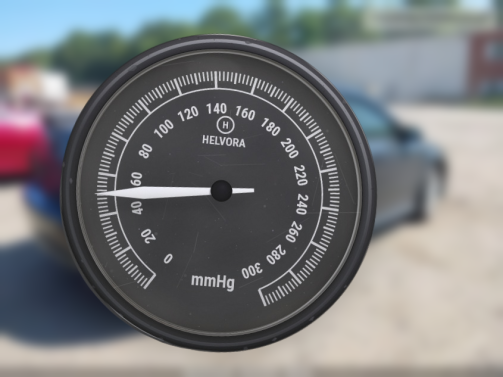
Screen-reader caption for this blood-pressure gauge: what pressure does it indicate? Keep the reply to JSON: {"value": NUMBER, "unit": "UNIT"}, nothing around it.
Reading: {"value": 50, "unit": "mmHg"}
